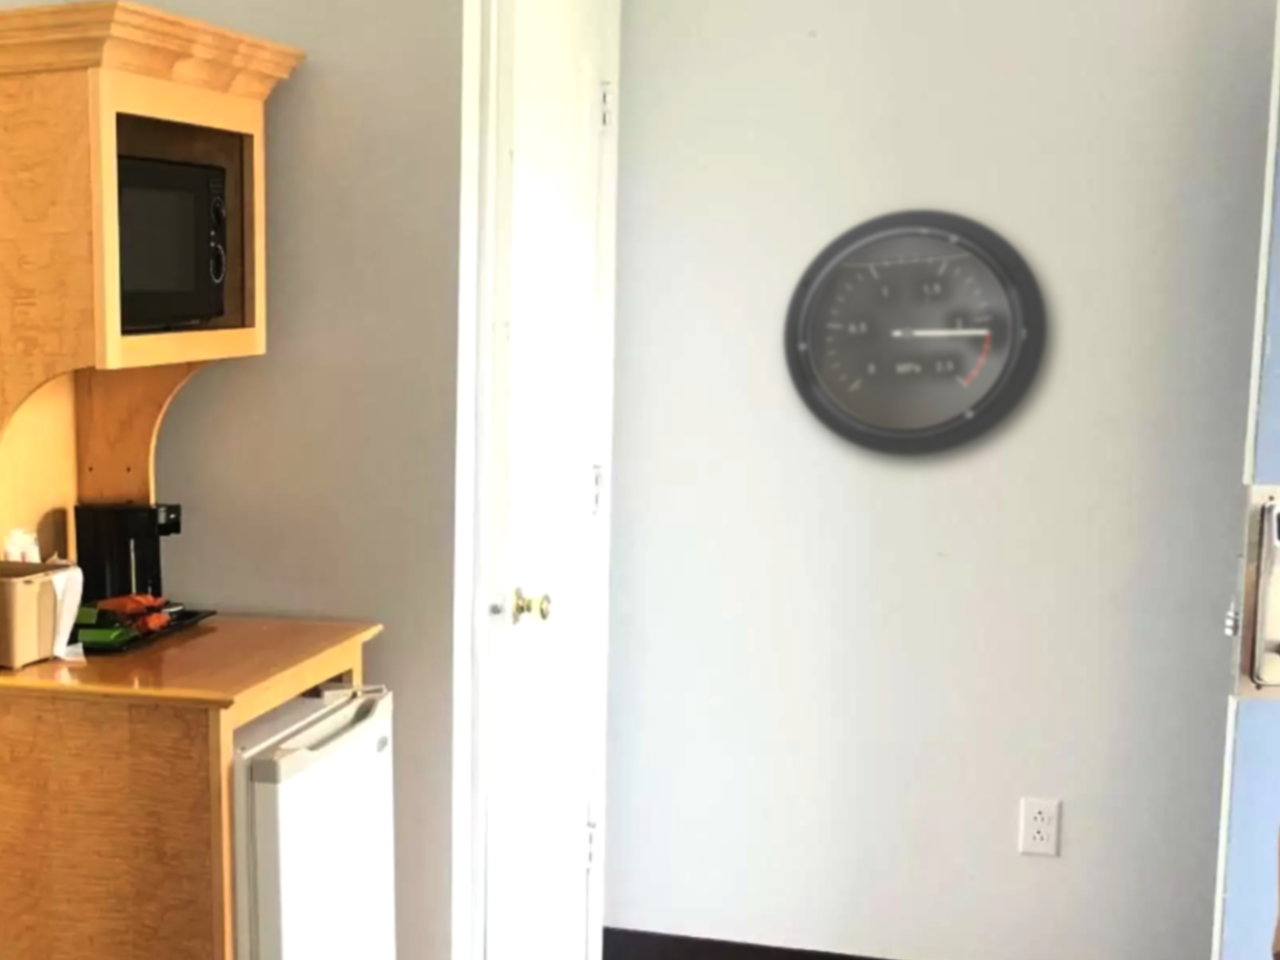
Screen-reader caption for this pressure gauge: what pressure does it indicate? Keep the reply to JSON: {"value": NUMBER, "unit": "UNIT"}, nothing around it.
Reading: {"value": 2.1, "unit": "MPa"}
